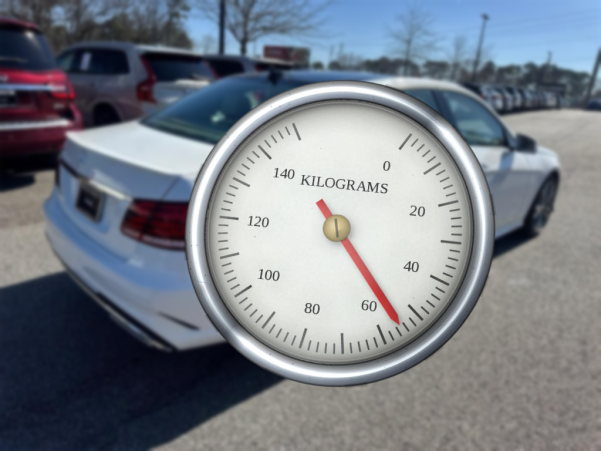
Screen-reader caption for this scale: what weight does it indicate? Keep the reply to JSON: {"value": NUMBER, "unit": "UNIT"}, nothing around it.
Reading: {"value": 55, "unit": "kg"}
